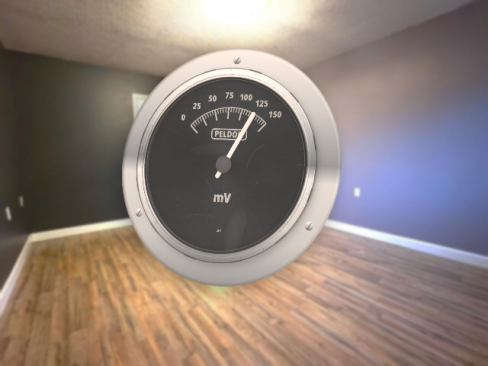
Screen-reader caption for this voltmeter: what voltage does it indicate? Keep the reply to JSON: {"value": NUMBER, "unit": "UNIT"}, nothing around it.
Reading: {"value": 125, "unit": "mV"}
